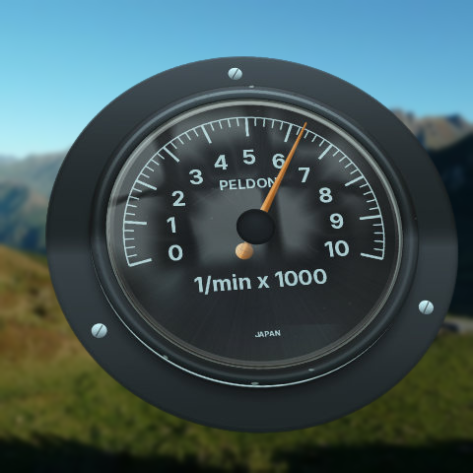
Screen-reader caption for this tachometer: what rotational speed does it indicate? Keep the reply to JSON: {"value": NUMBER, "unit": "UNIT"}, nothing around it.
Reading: {"value": 6300, "unit": "rpm"}
